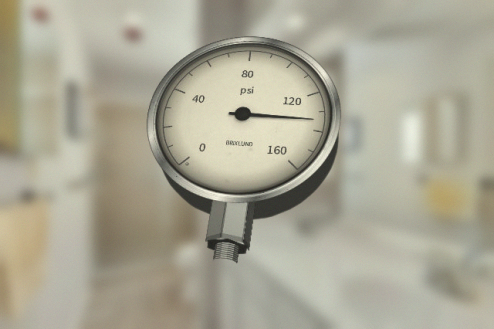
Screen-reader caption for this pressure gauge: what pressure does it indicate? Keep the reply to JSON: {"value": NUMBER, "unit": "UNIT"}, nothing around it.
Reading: {"value": 135, "unit": "psi"}
